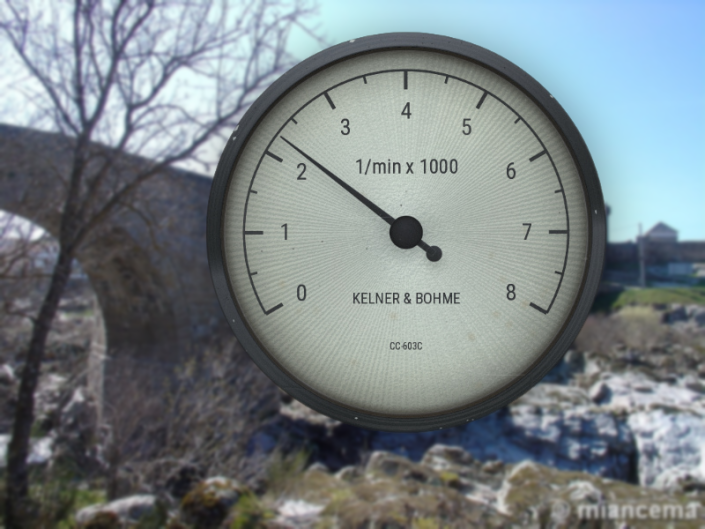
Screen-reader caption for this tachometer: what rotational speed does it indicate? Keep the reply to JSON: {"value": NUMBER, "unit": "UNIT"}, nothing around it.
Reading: {"value": 2250, "unit": "rpm"}
